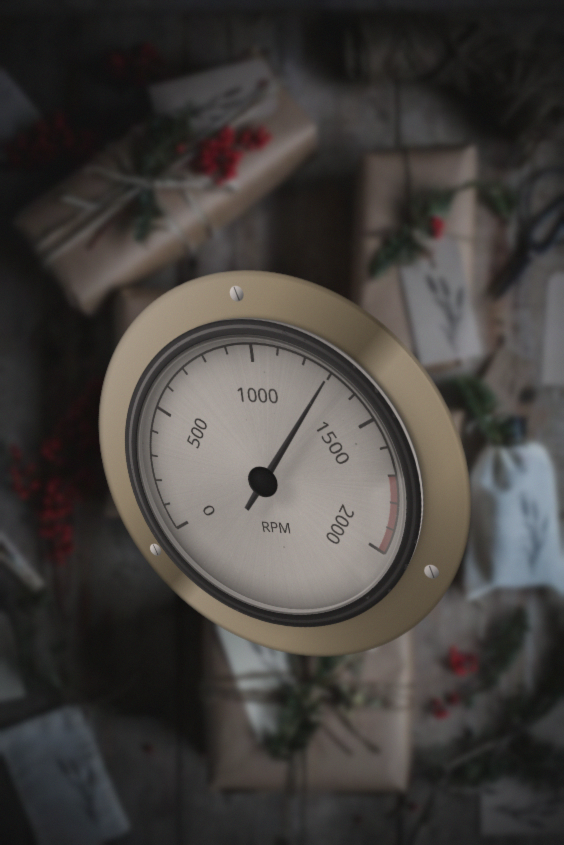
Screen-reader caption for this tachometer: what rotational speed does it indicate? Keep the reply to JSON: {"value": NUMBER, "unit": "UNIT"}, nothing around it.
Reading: {"value": 1300, "unit": "rpm"}
